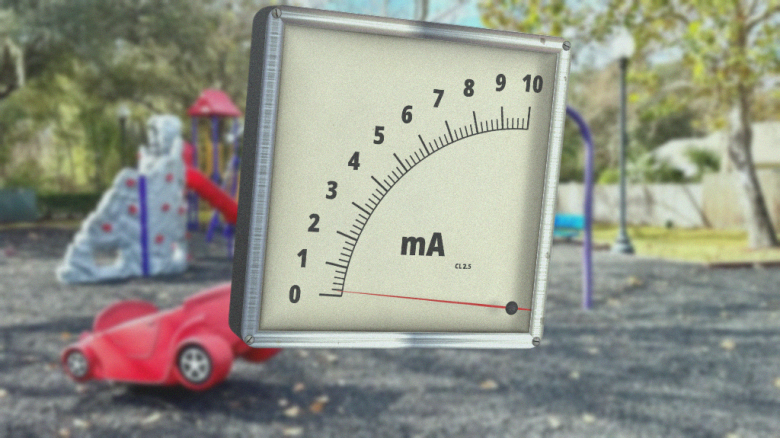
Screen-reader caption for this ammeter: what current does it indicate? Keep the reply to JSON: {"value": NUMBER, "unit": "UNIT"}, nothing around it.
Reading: {"value": 0.2, "unit": "mA"}
